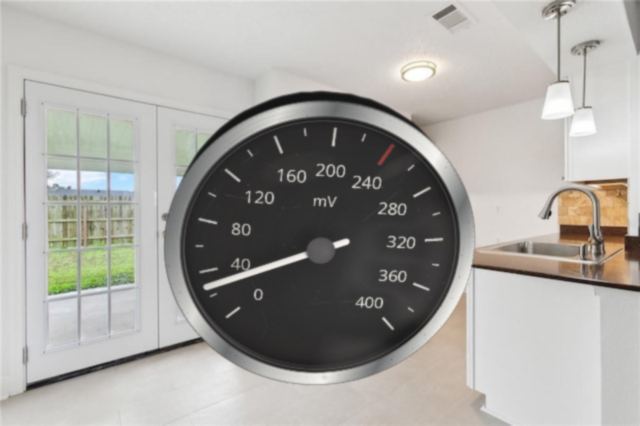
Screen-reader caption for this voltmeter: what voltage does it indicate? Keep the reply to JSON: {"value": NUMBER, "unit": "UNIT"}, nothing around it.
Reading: {"value": 30, "unit": "mV"}
